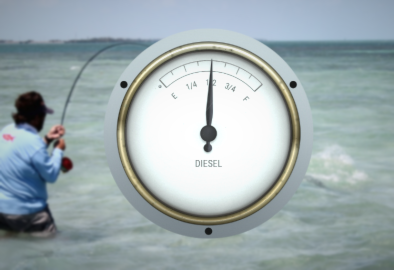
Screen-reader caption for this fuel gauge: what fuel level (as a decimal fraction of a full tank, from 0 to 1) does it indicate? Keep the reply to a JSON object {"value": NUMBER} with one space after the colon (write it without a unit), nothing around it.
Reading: {"value": 0.5}
